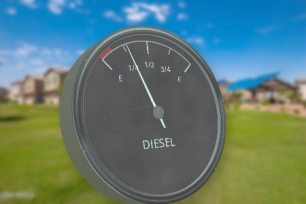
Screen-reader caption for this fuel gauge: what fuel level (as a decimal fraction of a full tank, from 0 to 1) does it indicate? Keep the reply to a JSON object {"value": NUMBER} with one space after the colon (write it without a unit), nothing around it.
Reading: {"value": 0.25}
